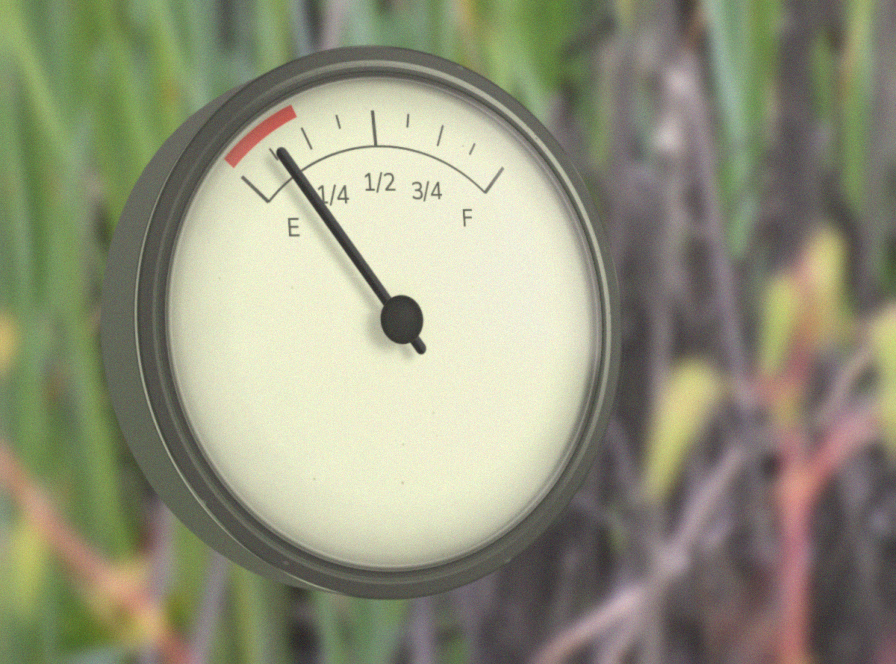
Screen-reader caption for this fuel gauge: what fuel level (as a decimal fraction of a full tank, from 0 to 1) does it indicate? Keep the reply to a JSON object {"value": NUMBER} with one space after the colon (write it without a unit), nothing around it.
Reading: {"value": 0.125}
